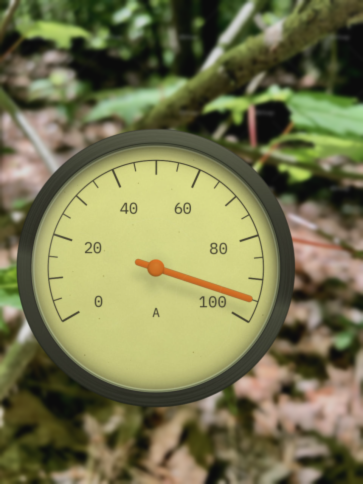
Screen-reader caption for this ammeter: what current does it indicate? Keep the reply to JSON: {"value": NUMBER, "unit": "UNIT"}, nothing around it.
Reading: {"value": 95, "unit": "A"}
